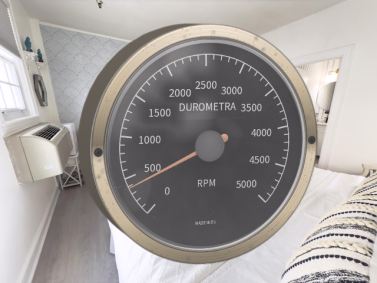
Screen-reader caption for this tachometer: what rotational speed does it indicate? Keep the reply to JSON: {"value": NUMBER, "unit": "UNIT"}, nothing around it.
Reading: {"value": 400, "unit": "rpm"}
